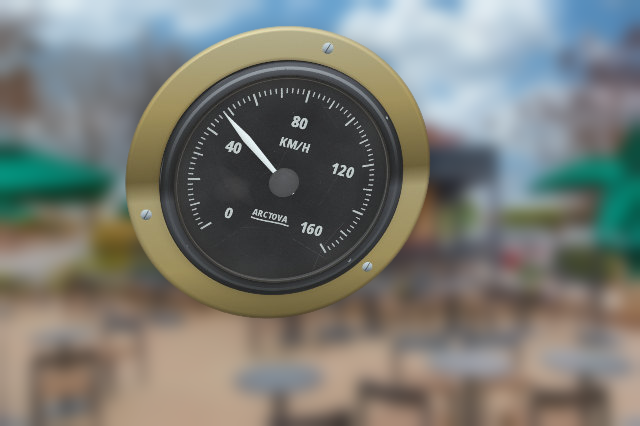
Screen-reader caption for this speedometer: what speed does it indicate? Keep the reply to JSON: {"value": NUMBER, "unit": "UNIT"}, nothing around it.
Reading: {"value": 48, "unit": "km/h"}
